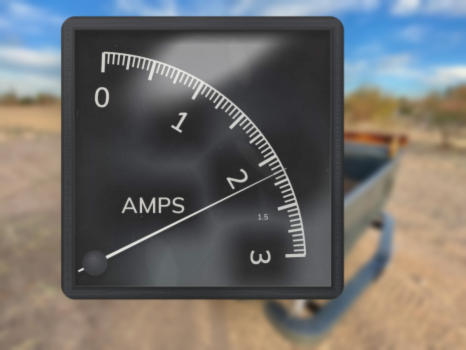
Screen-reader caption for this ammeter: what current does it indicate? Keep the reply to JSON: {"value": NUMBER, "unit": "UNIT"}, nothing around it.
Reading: {"value": 2.15, "unit": "A"}
